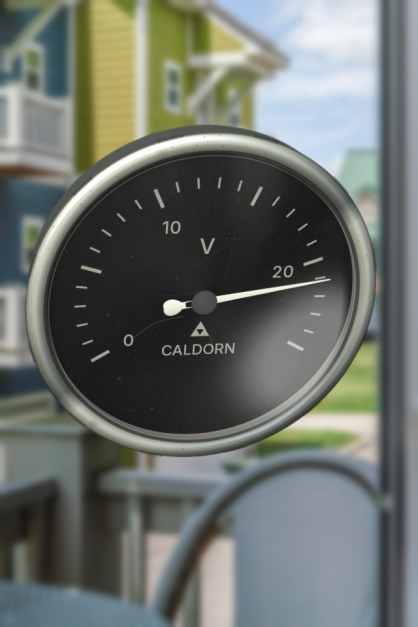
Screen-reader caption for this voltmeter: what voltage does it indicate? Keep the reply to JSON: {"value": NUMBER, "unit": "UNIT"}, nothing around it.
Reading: {"value": 21, "unit": "V"}
